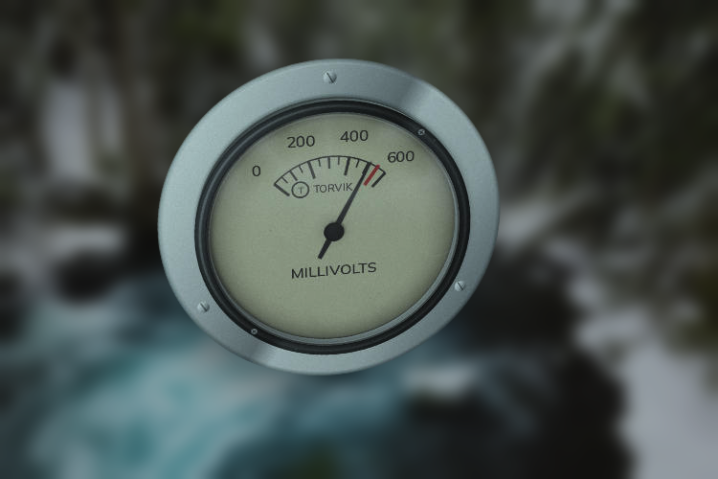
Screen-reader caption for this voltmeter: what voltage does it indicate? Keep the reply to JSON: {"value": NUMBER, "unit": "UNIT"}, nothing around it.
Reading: {"value": 500, "unit": "mV"}
